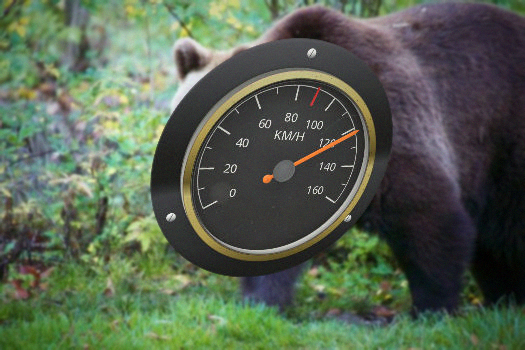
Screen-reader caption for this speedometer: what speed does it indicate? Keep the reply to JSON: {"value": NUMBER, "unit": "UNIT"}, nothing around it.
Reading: {"value": 120, "unit": "km/h"}
